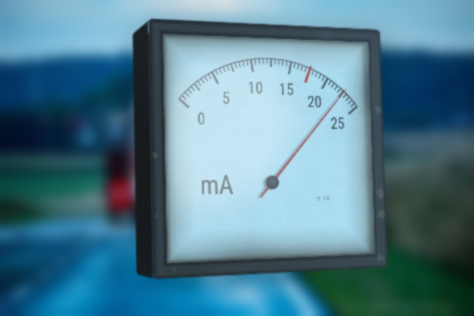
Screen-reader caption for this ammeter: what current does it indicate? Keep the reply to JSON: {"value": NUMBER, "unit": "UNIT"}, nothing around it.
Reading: {"value": 22.5, "unit": "mA"}
